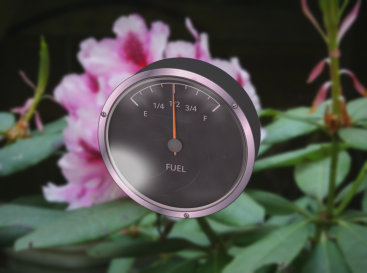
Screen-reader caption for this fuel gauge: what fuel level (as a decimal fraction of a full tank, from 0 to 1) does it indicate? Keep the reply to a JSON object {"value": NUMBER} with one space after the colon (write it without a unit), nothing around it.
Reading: {"value": 0.5}
